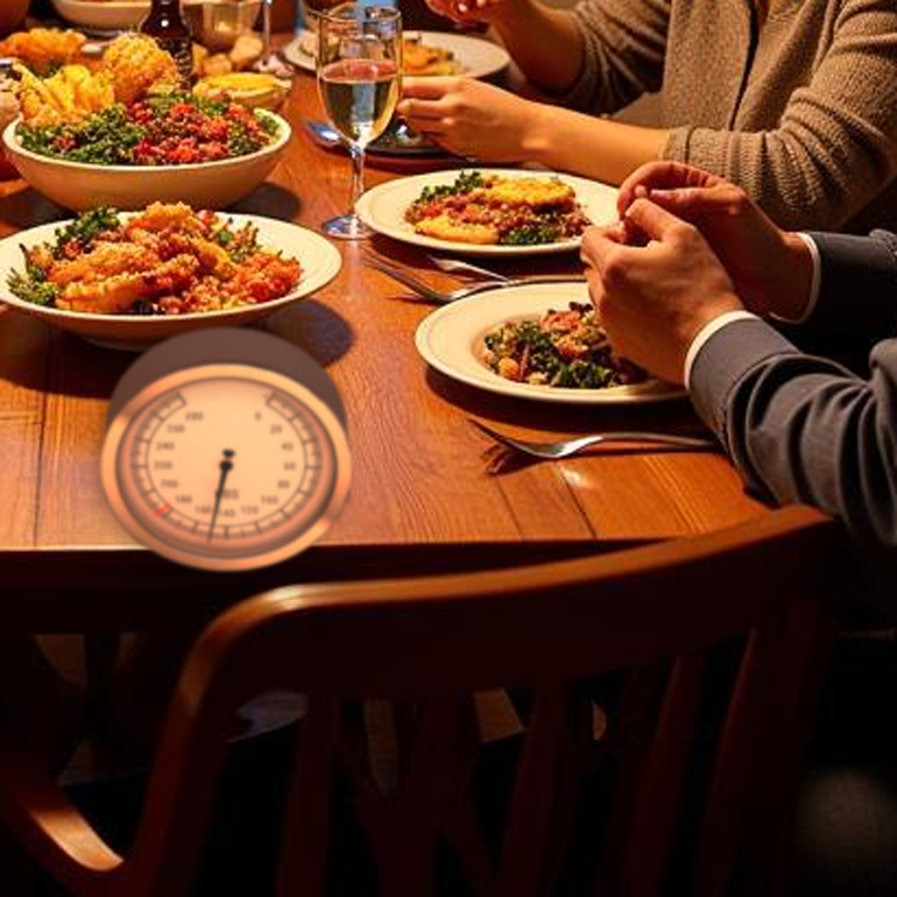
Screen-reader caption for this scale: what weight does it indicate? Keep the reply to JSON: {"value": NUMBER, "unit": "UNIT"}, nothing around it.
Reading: {"value": 150, "unit": "lb"}
